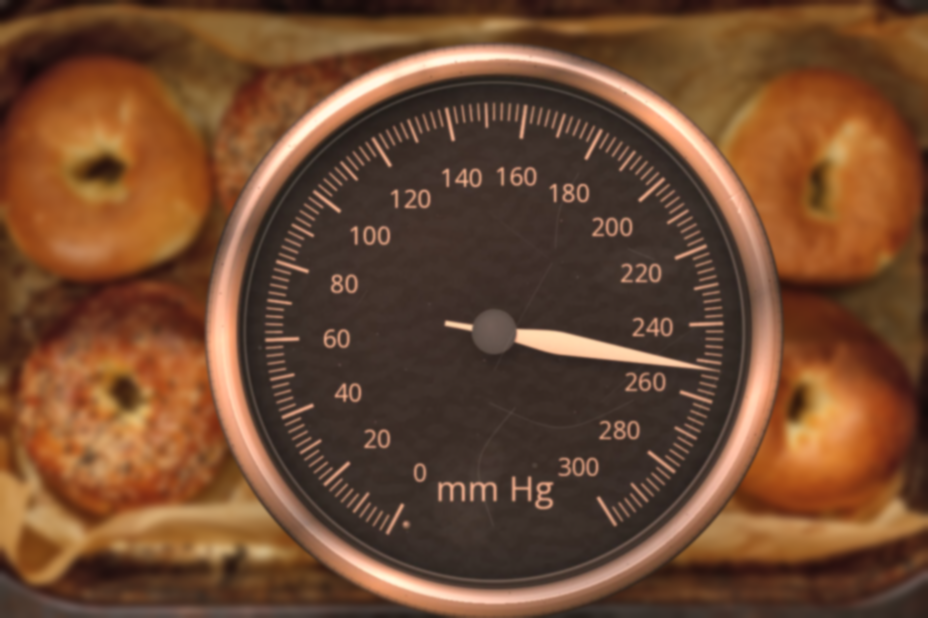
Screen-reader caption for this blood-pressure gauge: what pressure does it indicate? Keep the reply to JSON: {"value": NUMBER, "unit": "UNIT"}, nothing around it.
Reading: {"value": 252, "unit": "mmHg"}
